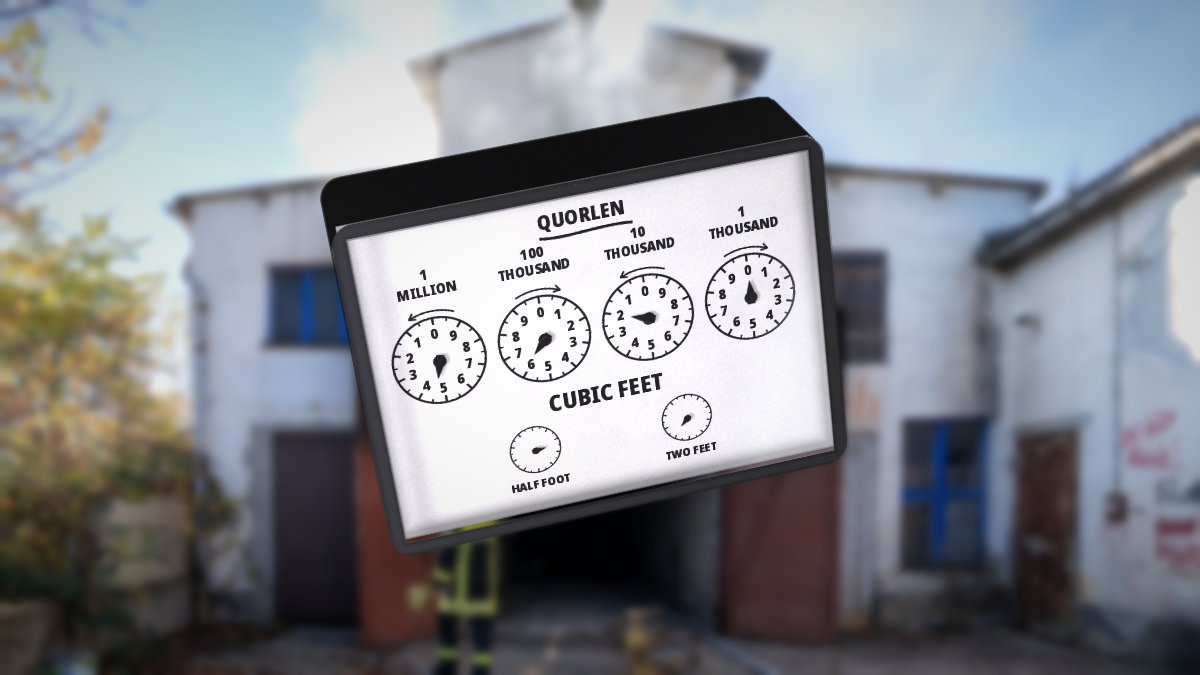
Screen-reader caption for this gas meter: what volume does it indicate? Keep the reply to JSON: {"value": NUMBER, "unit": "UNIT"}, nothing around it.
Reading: {"value": 462000, "unit": "ft³"}
